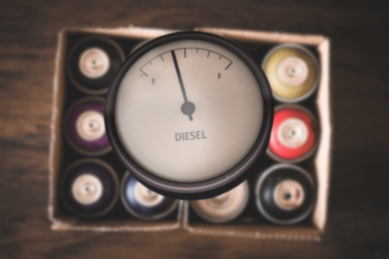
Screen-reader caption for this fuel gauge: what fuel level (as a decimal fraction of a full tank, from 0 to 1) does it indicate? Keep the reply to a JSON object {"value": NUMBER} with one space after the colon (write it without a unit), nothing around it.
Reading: {"value": 0.375}
